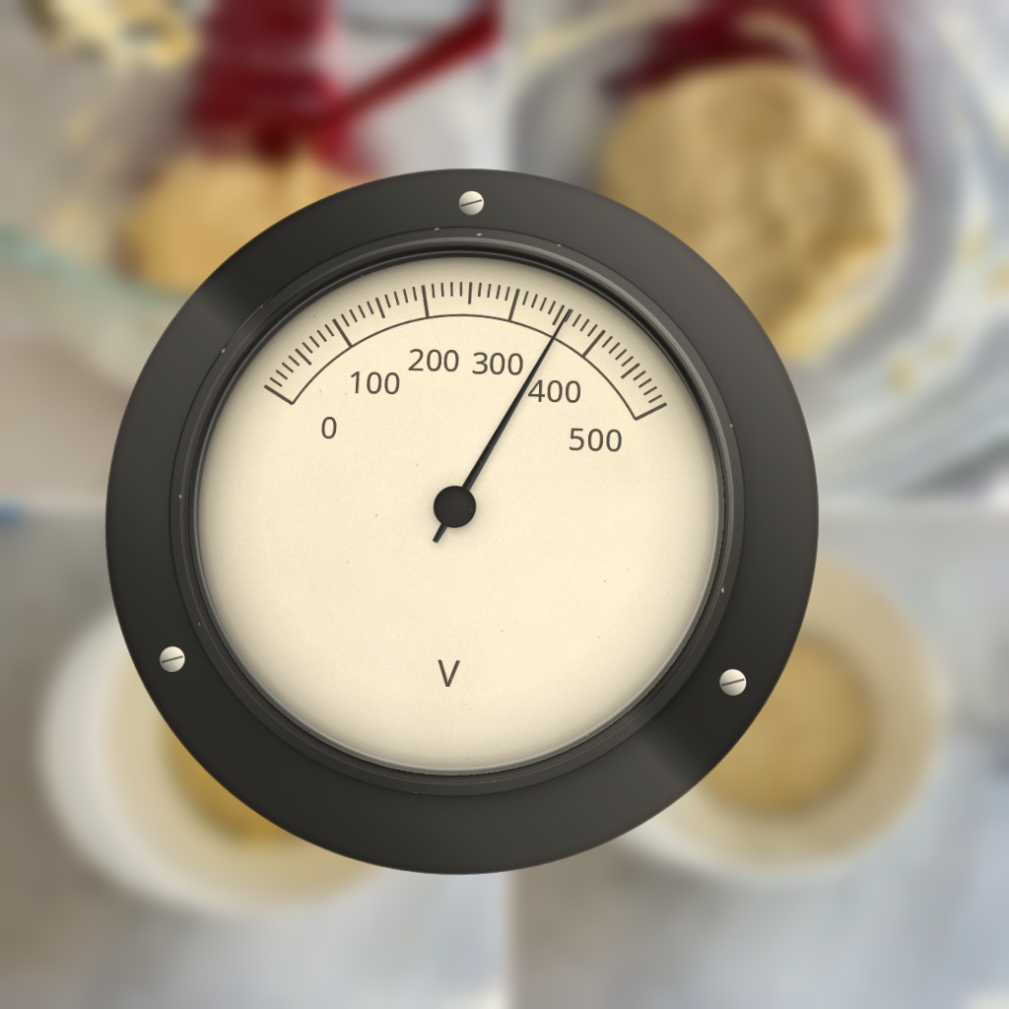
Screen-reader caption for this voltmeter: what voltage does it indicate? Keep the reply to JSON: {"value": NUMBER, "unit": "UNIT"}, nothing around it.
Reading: {"value": 360, "unit": "V"}
